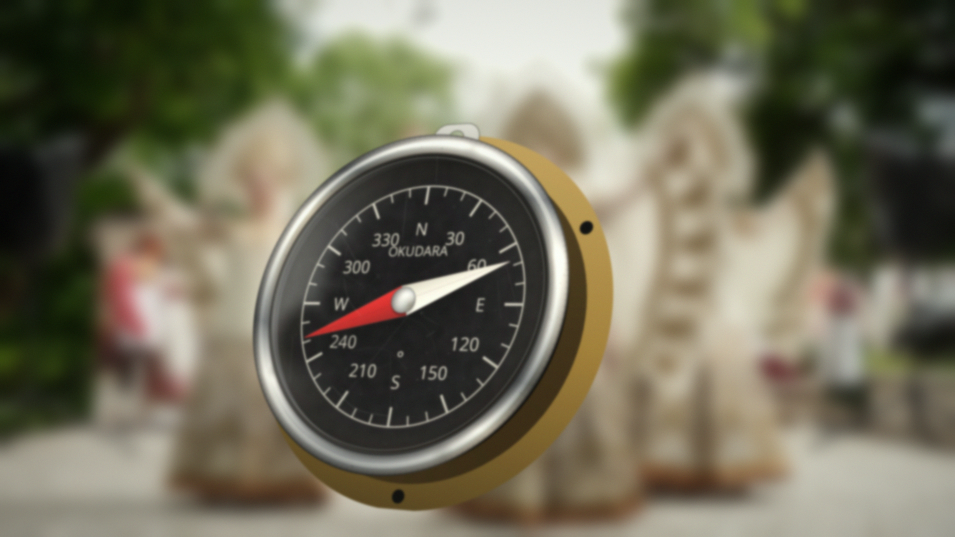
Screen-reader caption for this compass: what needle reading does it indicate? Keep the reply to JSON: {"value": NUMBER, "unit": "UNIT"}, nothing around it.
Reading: {"value": 250, "unit": "°"}
